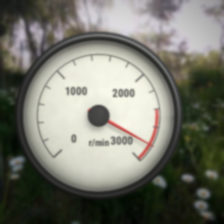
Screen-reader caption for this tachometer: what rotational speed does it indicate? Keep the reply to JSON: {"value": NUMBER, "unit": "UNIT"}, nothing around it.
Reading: {"value": 2800, "unit": "rpm"}
